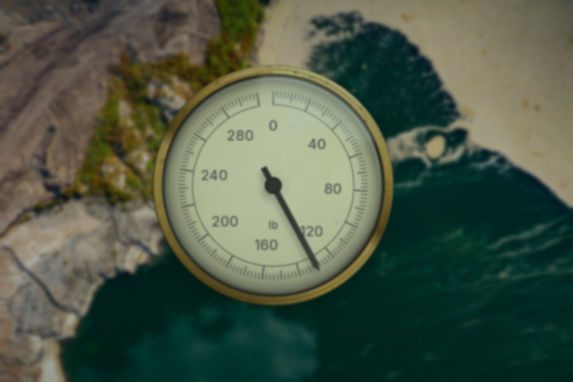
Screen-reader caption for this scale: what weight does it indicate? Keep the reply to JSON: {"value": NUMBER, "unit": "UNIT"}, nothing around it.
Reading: {"value": 130, "unit": "lb"}
